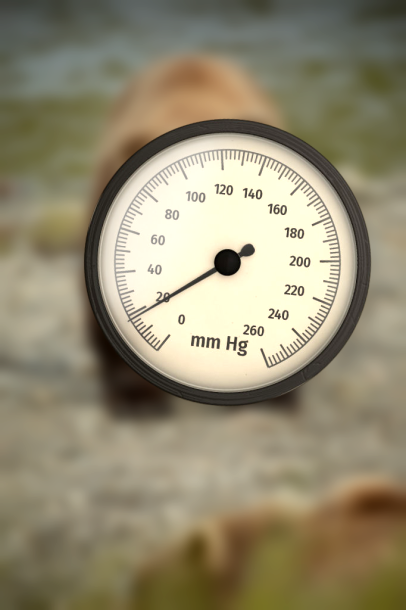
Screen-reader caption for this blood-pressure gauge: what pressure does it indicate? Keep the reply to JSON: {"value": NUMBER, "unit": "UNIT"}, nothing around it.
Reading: {"value": 18, "unit": "mmHg"}
